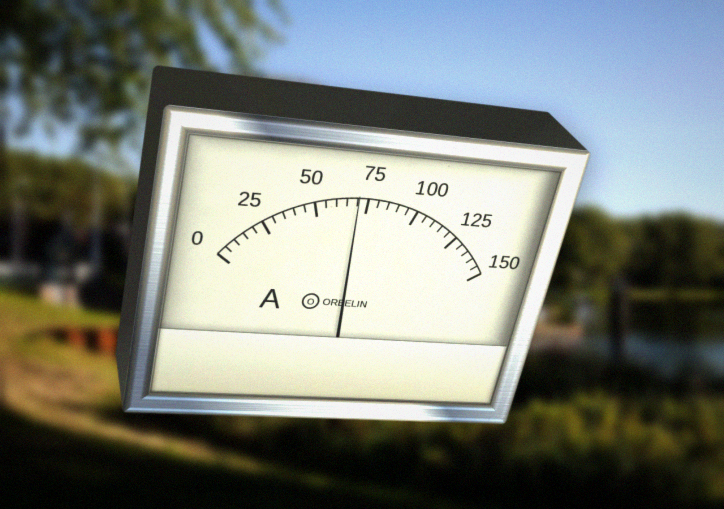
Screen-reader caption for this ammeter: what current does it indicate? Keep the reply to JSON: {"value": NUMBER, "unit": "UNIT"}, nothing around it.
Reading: {"value": 70, "unit": "A"}
